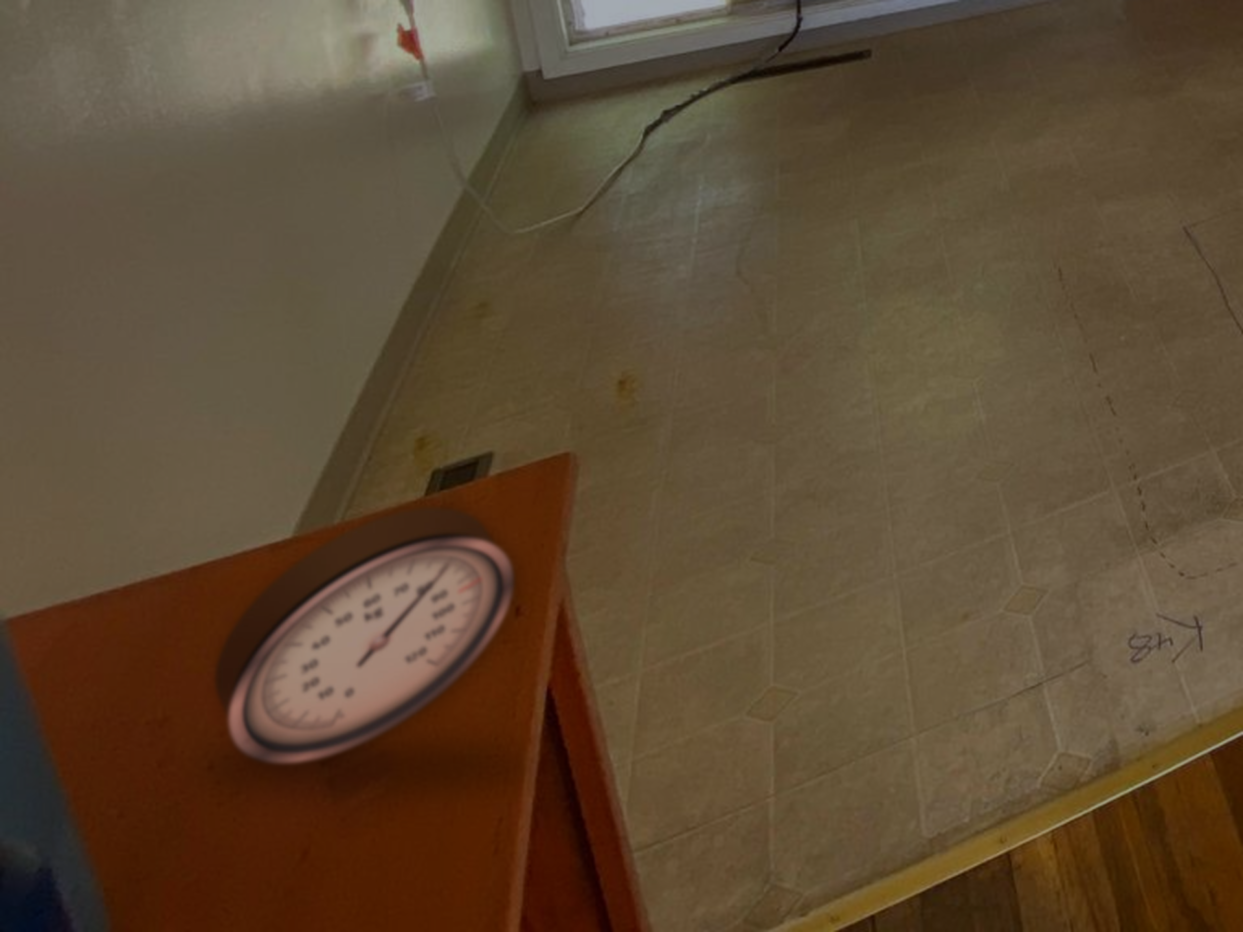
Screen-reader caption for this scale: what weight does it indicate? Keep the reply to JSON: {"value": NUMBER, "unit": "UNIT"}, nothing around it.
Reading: {"value": 80, "unit": "kg"}
